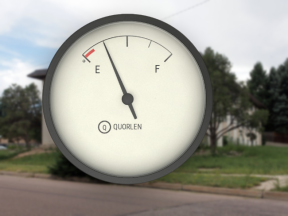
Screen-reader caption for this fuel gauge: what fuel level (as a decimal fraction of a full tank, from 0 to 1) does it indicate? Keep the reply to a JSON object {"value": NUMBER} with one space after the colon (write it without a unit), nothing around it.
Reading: {"value": 0.25}
